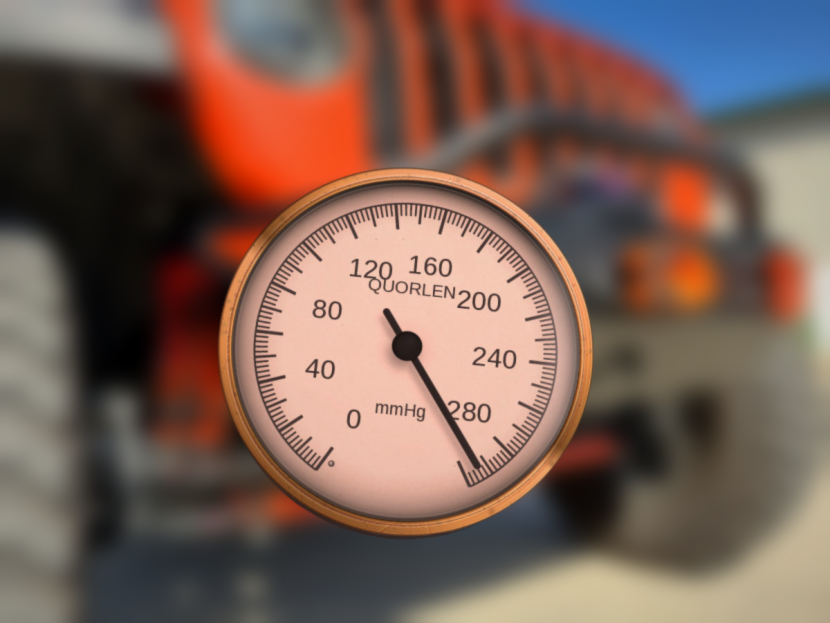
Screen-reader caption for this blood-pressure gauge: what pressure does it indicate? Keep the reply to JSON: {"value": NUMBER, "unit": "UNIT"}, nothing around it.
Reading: {"value": 294, "unit": "mmHg"}
